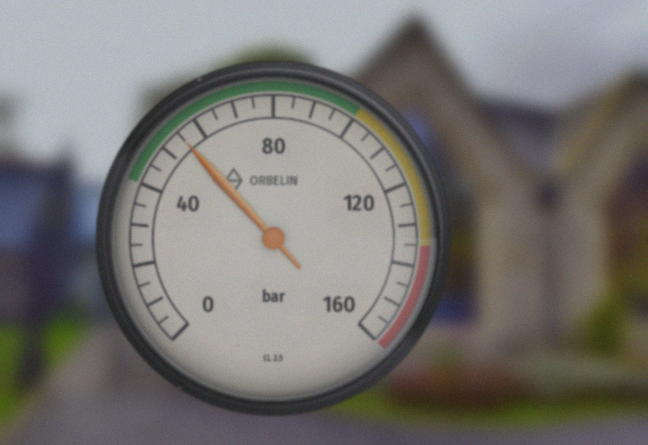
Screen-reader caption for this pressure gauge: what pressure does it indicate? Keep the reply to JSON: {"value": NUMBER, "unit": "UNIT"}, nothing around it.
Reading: {"value": 55, "unit": "bar"}
